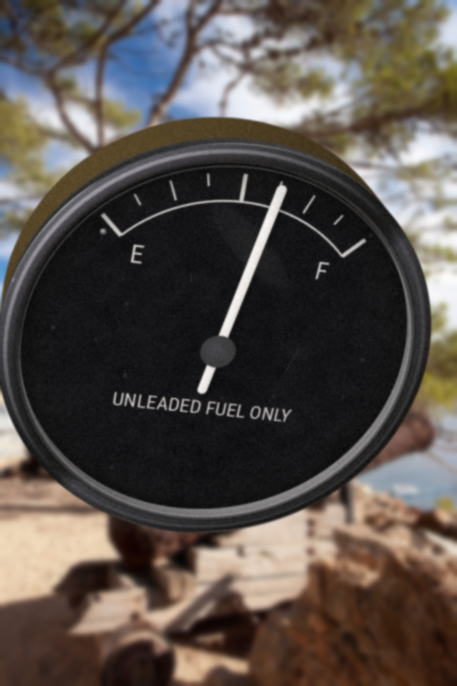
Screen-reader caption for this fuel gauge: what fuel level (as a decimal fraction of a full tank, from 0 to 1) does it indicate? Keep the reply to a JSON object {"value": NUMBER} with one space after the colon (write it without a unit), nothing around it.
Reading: {"value": 0.625}
